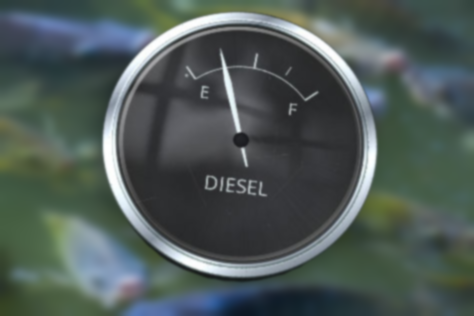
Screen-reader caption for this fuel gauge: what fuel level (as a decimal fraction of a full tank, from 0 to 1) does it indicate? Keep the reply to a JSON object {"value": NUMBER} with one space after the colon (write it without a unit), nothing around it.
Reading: {"value": 0.25}
